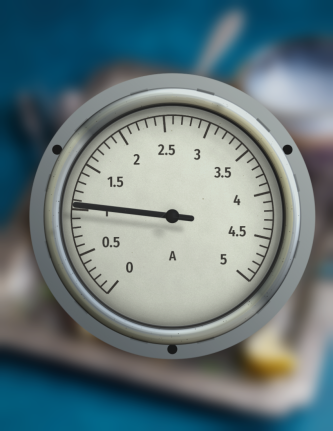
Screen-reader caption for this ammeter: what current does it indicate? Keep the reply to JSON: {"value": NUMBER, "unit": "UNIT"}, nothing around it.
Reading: {"value": 1.05, "unit": "A"}
